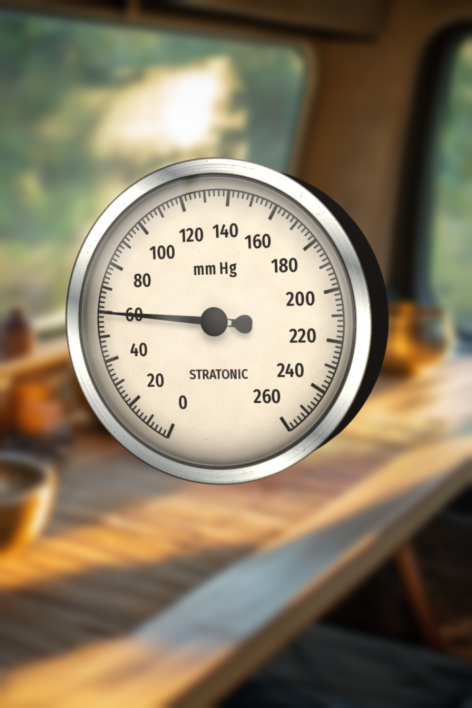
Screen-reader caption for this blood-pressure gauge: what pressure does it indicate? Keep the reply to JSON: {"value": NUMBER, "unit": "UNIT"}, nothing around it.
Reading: {"value": 60, "unit": "mmHg"}
